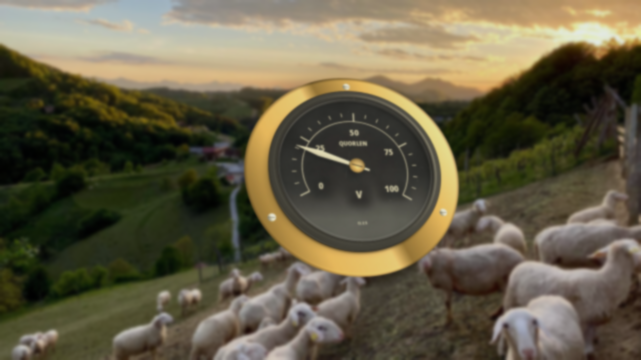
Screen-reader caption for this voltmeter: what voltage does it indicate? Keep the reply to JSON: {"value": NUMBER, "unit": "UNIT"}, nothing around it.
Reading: {"value": 20, "unit": "V"}
